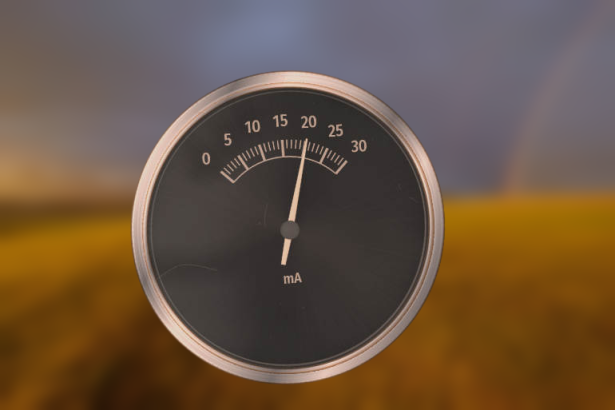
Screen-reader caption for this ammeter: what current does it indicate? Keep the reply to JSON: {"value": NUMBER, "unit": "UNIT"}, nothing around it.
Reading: {"value": 20, "unit": "mA"}
